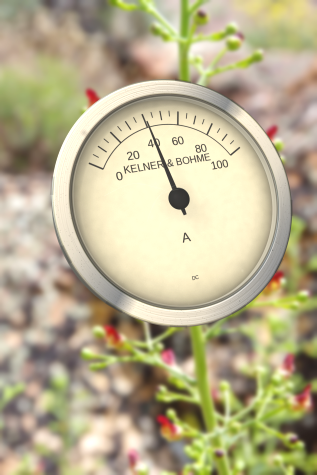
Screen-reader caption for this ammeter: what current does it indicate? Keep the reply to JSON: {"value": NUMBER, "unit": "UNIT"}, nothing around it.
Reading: {"value": 40, "unit": "A"}
